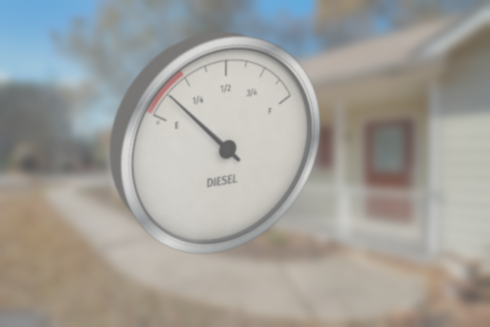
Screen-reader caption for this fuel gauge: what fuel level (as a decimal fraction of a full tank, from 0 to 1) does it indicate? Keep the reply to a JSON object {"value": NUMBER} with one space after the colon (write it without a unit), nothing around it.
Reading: {"value": 0.125}
